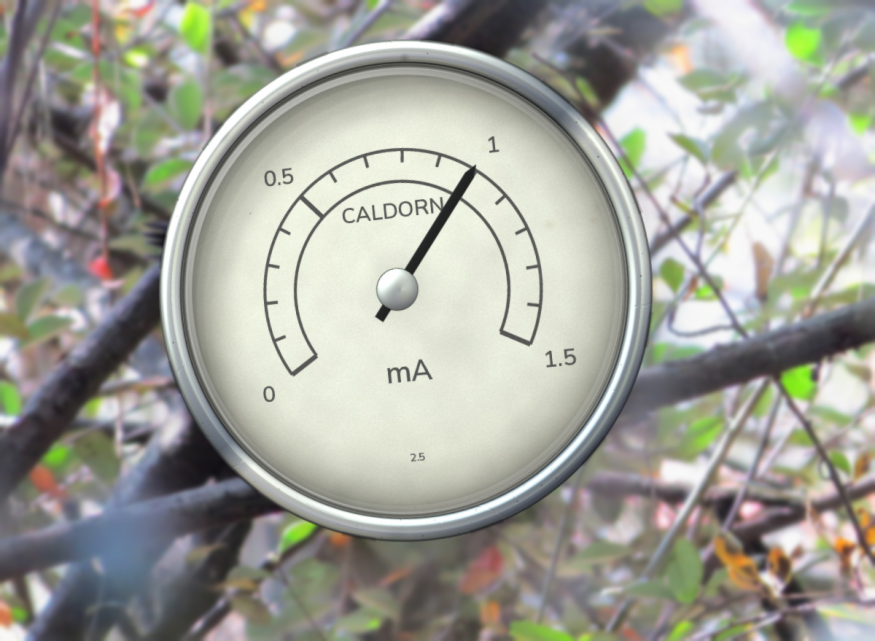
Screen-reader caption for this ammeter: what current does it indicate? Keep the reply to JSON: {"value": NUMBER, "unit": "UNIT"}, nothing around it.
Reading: {"value": 1, "unit": "mA"}
